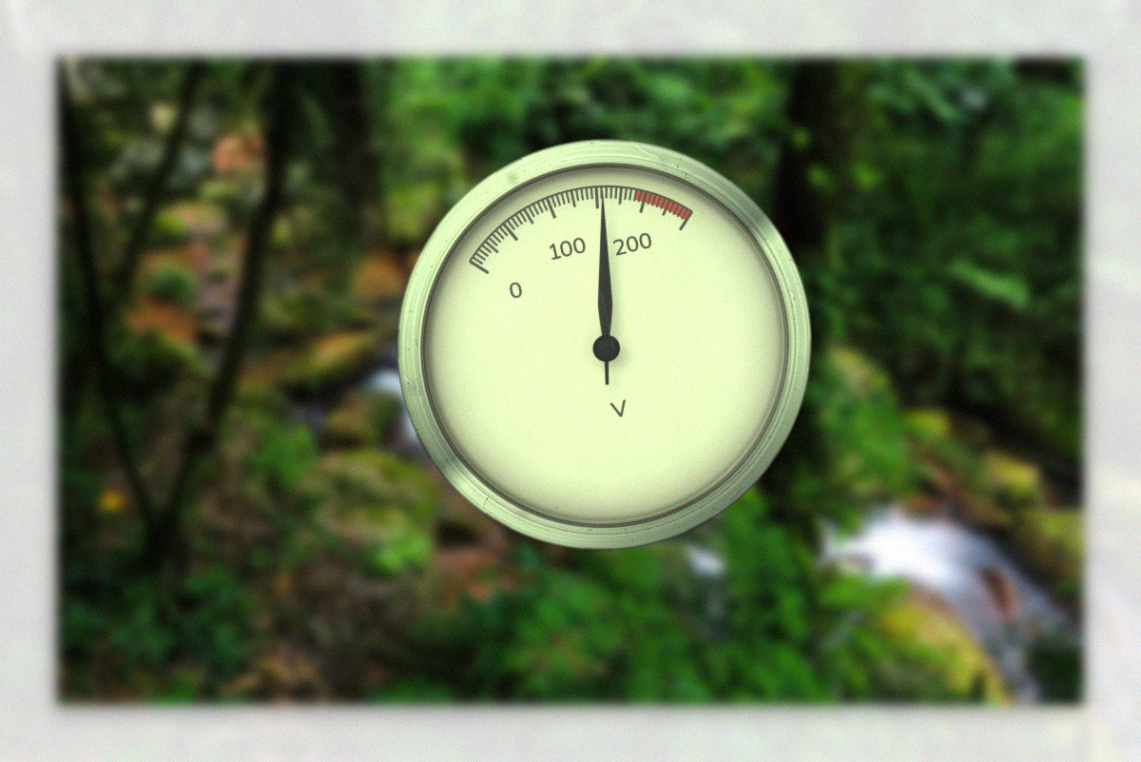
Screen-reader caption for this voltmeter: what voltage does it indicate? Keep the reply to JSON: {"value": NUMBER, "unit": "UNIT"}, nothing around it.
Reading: {"value": 155, "unit": "V"}
